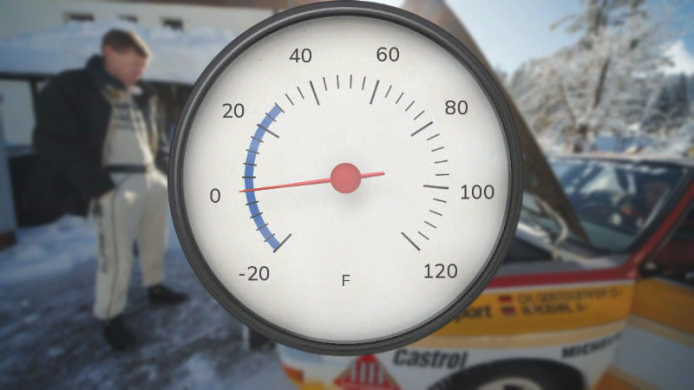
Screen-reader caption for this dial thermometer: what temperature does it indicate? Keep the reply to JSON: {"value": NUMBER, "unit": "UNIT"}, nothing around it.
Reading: {"value": 0, "unit": "°F"}
